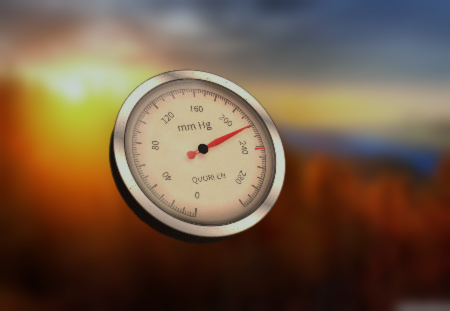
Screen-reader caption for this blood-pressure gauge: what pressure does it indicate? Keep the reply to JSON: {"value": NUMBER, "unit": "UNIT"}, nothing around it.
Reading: {"value": 220, "unit": "mmHg"}
